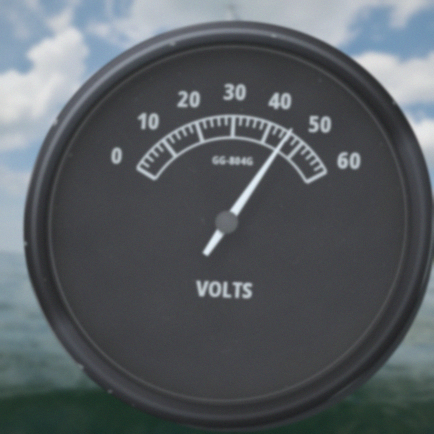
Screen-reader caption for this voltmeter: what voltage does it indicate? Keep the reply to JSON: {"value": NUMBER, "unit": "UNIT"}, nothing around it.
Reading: {"value": 46, "unit": "V"}
